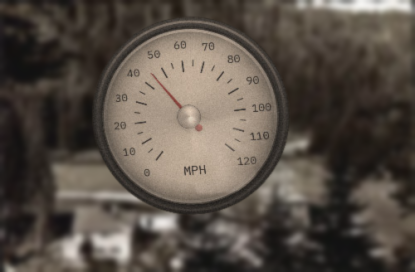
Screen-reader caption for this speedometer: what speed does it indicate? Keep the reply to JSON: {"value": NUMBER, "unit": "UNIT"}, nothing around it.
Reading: {"value": 45, "unit": "mph"}
